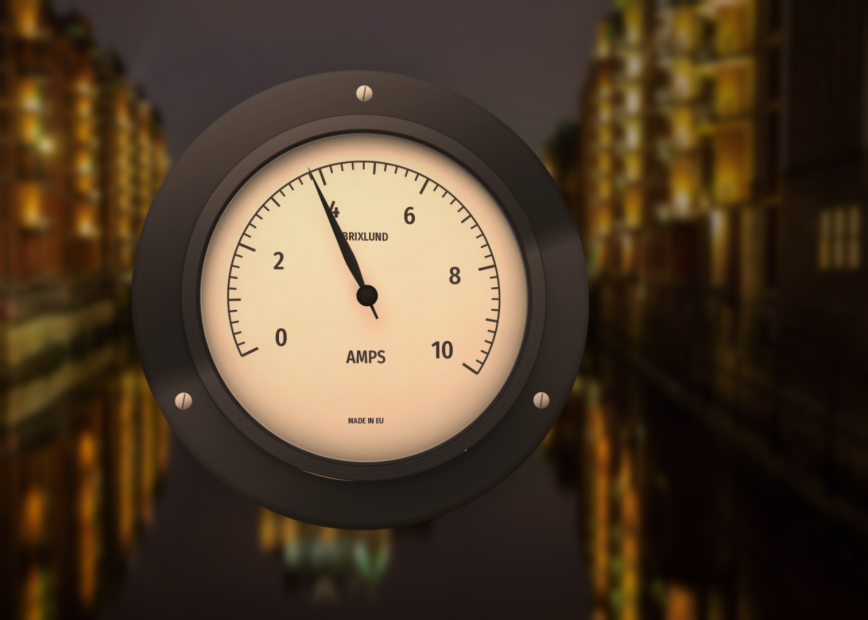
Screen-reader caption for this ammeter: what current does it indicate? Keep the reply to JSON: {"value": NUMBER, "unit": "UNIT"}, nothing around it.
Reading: {"value": 3.8, "unit": "A"}
